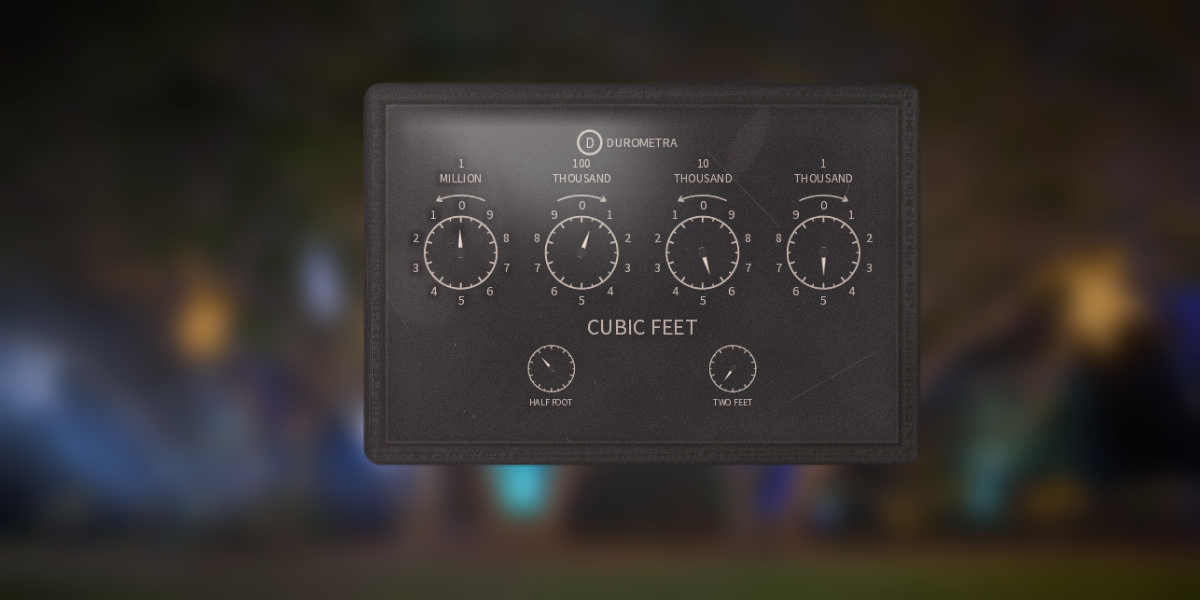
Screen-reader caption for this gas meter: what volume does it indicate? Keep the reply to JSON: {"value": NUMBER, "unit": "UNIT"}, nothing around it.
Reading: {"value": 5500, "unit": "ft³"}
